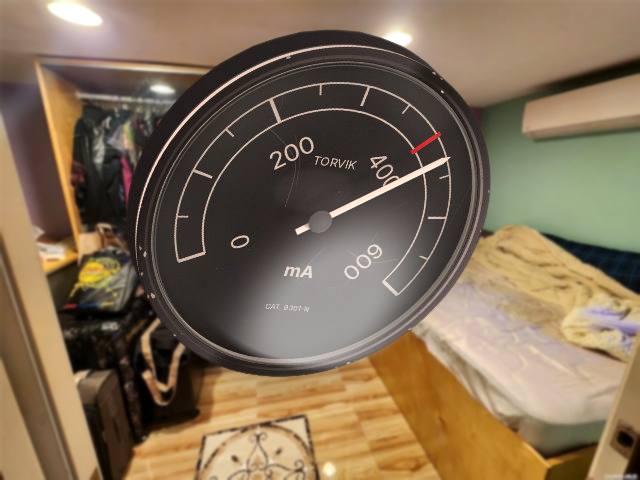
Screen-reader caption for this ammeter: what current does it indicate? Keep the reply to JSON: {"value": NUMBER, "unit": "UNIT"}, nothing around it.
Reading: {"value": 425, "unit": "mA"}
